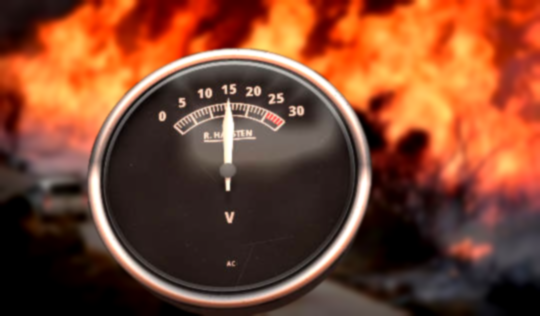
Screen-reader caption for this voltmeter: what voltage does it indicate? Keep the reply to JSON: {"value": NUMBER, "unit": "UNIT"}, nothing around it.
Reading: {"value": 15, "unit": "V"}
